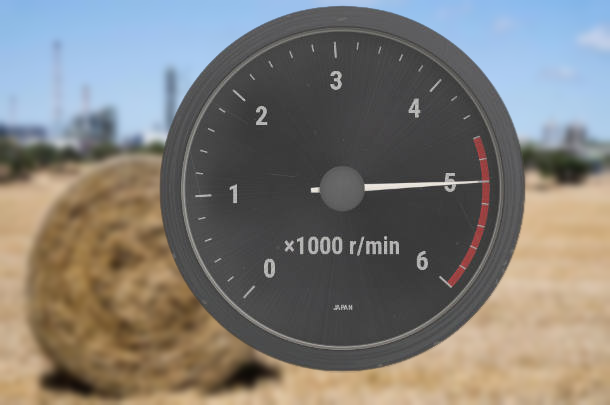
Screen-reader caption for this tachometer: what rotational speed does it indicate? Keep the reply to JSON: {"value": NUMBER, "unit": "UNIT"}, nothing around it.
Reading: {"value": 5000, "unit": "rpm"}
